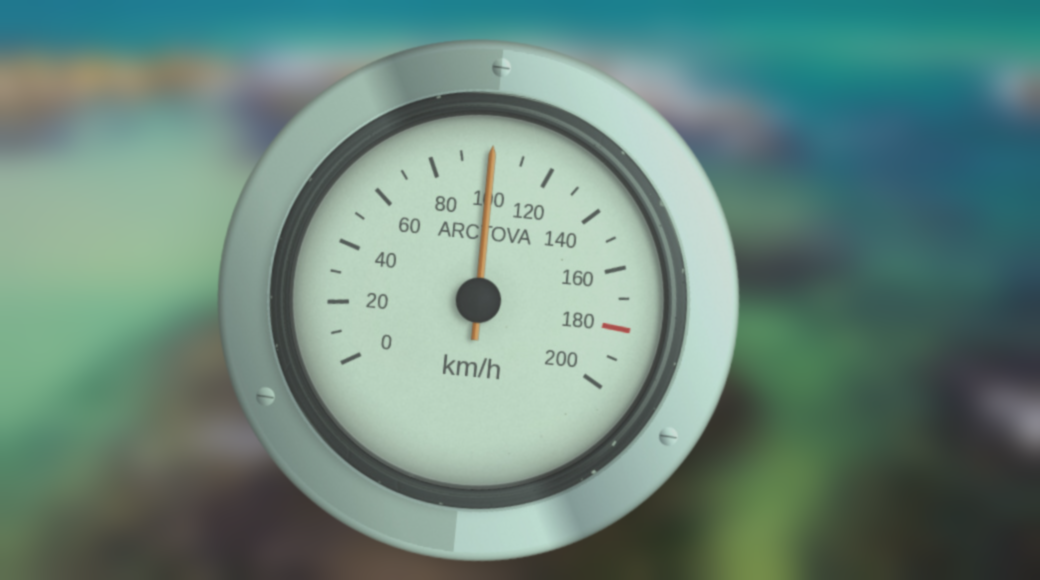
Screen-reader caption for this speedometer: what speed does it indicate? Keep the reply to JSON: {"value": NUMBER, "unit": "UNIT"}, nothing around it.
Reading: {"value": 100, "unit": "km/h"}
